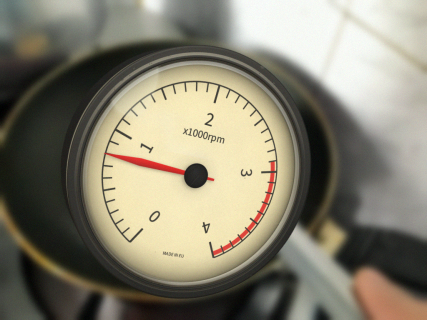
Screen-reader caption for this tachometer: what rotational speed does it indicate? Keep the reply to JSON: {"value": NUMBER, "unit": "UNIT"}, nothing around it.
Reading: {"value": 800, "unit": "rpm"}
